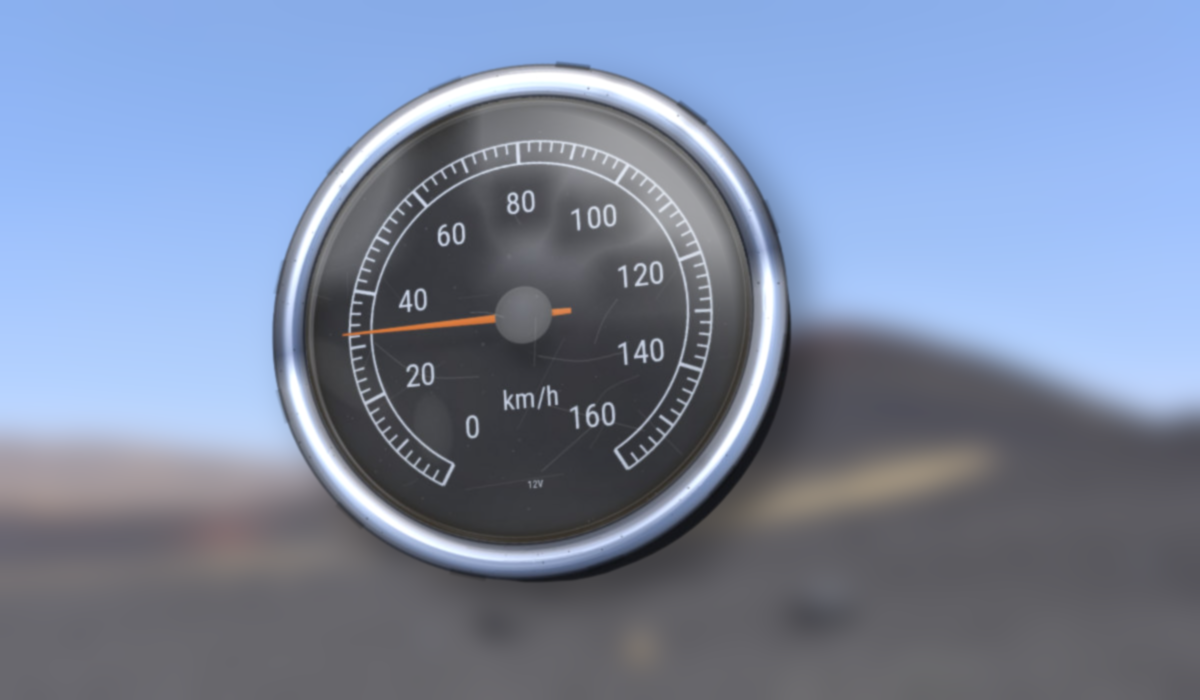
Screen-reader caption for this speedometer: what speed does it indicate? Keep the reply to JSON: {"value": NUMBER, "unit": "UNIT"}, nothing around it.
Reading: {"value": 32, "unit": "km/h"}
